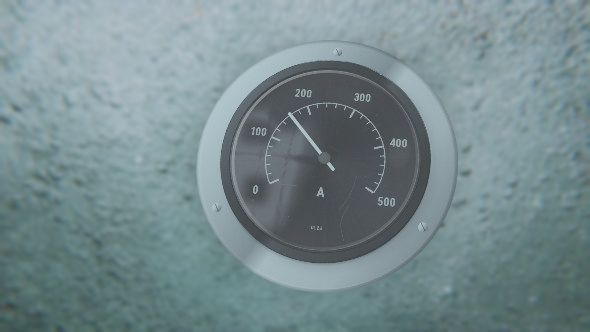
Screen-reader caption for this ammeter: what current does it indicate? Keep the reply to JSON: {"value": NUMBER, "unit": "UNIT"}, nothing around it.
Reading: {"value": 160, "unit": "A"}
